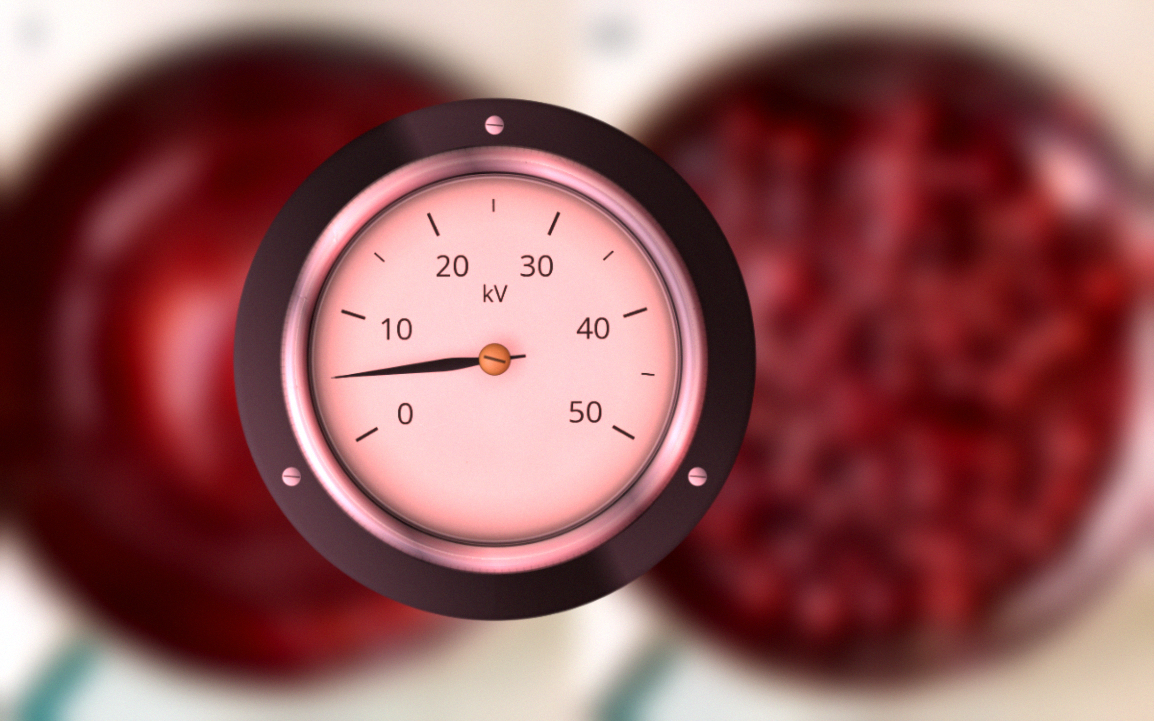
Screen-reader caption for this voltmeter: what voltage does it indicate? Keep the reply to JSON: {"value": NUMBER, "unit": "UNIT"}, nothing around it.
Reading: {"value": 5, "unit": "kV"}
